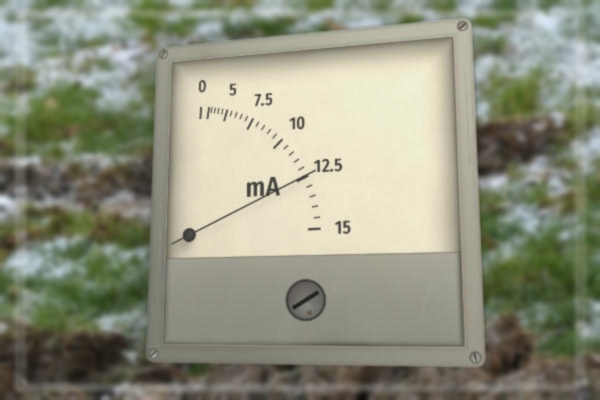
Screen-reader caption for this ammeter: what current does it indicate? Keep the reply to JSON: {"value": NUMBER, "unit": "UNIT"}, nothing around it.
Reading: {"value": 12.5, "unit": "mA"}
